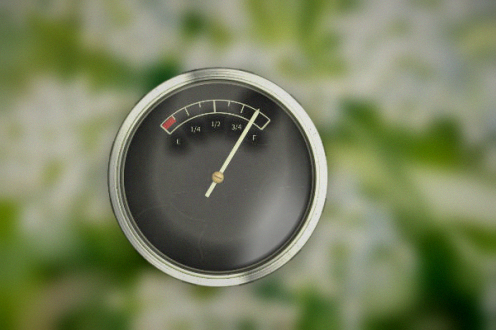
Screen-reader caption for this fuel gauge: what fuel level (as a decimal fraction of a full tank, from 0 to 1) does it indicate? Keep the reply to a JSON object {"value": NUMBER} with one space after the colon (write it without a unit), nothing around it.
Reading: {"value": 0.875}
